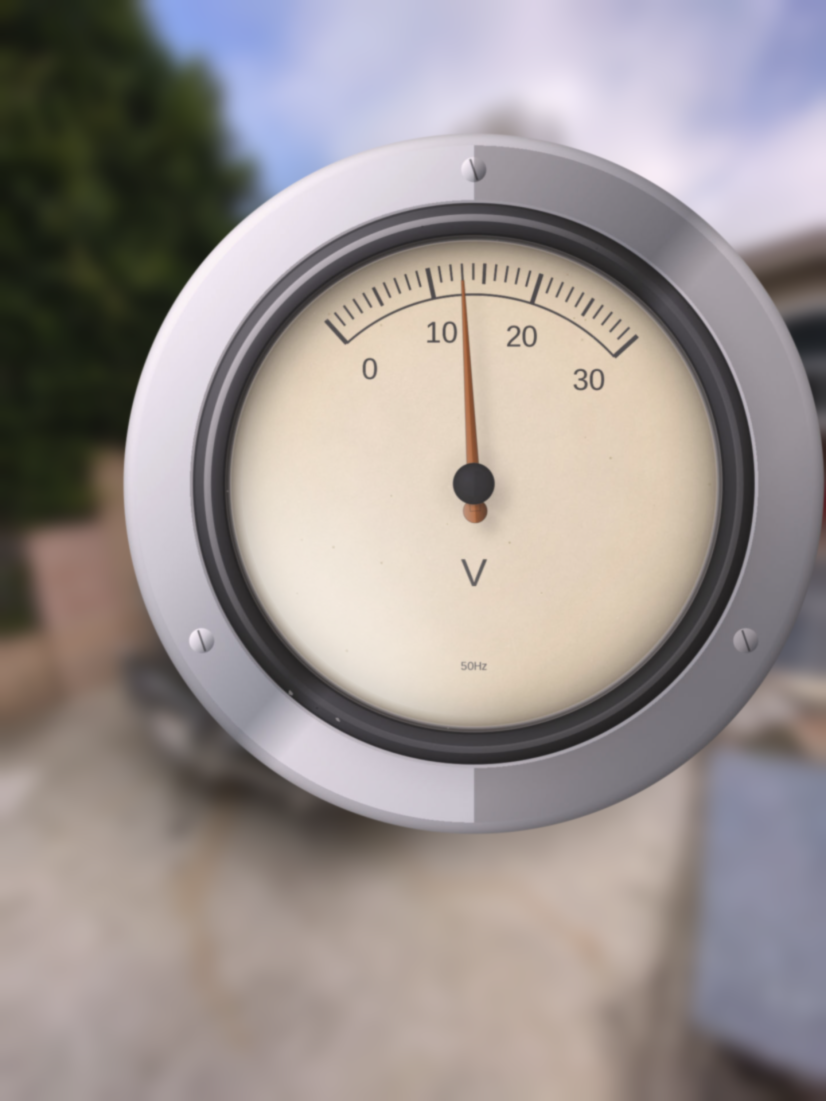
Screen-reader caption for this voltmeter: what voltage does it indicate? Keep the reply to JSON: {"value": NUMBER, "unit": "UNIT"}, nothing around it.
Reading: {"value": 13, "unit": "V"}
